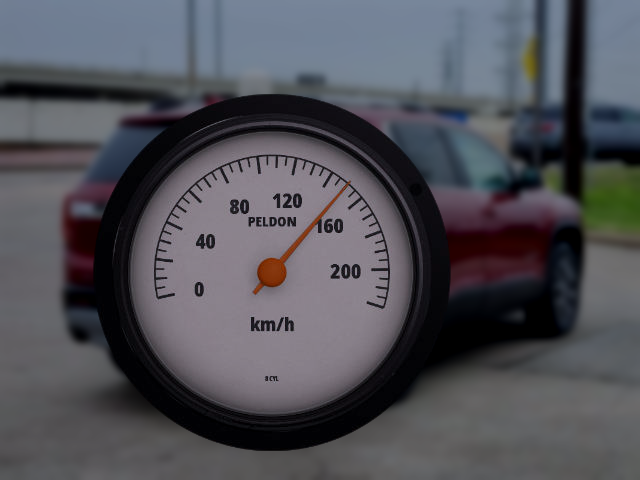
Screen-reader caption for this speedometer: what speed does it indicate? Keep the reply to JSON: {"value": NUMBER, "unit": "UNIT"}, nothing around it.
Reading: {"value": 150, "unit": "km/h"}
